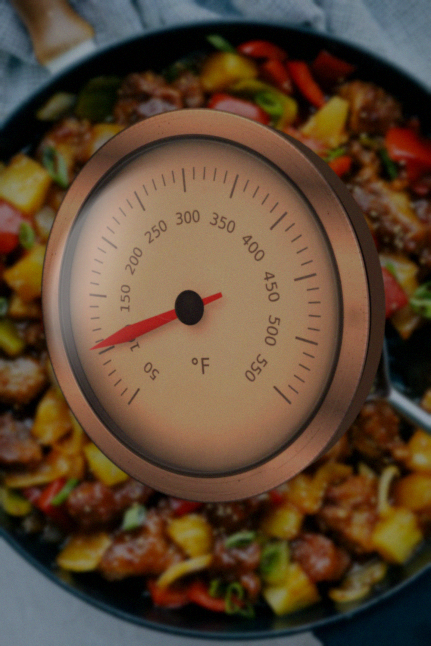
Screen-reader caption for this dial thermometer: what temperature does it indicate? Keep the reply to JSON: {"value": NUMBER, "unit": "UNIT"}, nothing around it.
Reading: {"value": 105, "unit": "°F"}
